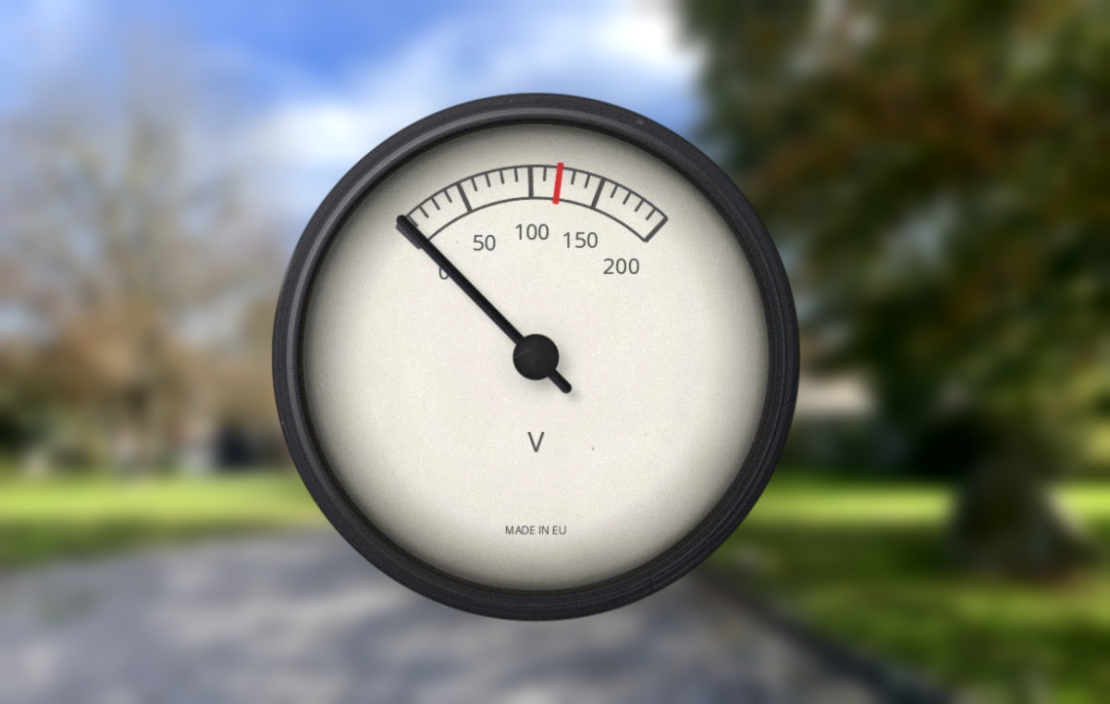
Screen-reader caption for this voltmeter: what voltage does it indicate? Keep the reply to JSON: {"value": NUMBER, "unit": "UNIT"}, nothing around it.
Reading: {"value": 5, "unit": "V"}
